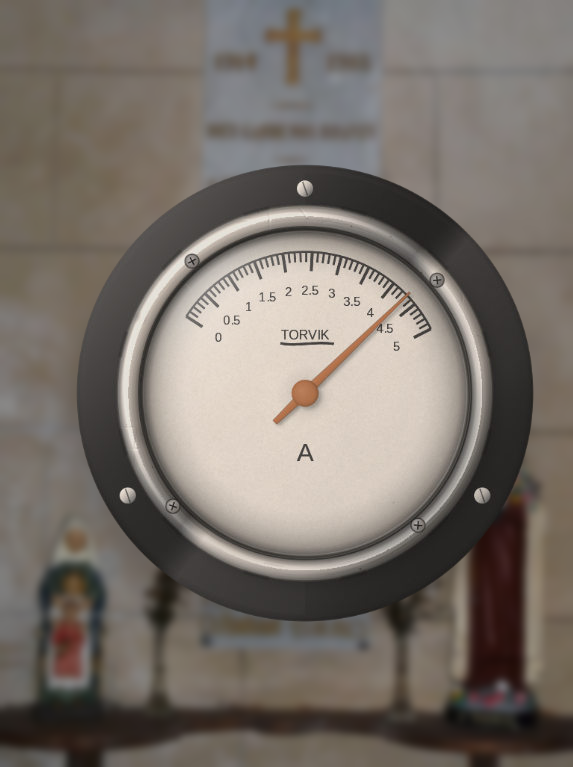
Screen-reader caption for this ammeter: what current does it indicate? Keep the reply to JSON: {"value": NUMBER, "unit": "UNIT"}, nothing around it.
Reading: {"value": 4.3, "unit": "A"}
